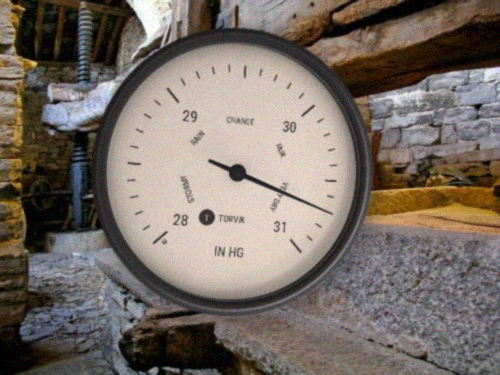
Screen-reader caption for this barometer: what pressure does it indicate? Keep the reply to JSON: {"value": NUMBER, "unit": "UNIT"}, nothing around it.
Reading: {"value": 30.7, "unit": "inHg"}
